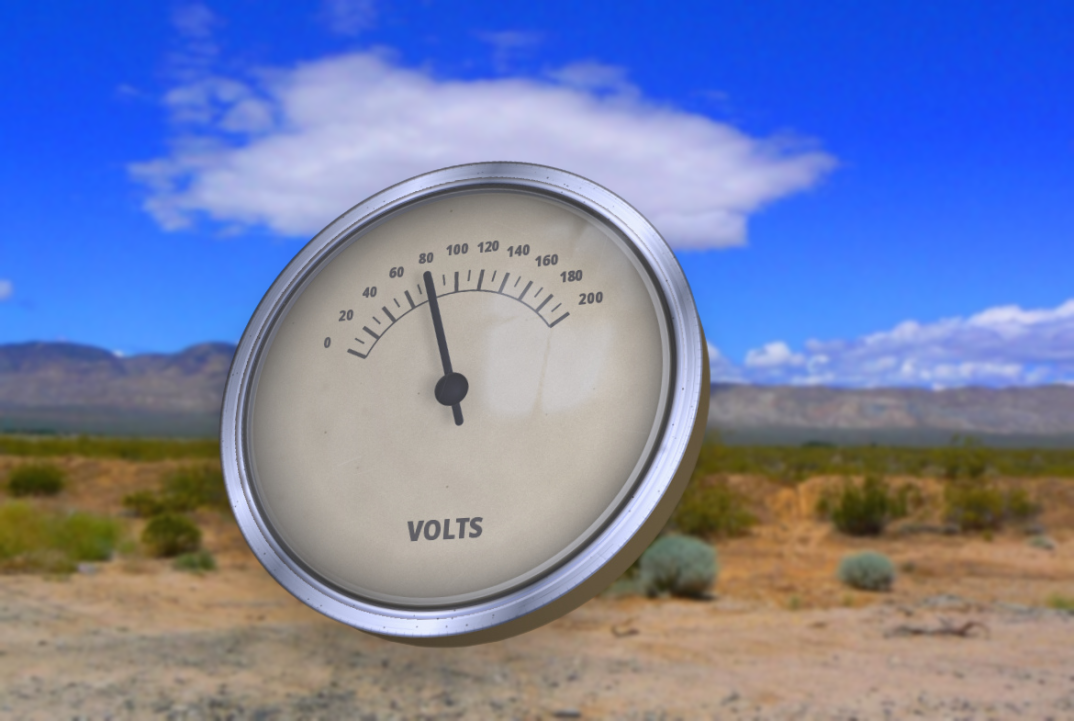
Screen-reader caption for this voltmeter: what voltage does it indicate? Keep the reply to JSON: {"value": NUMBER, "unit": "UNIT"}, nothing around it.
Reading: {"value": 80, "unit": "V"}
